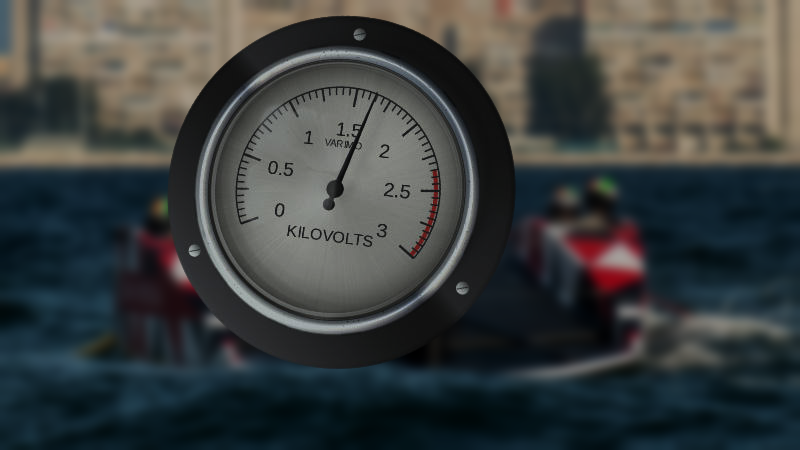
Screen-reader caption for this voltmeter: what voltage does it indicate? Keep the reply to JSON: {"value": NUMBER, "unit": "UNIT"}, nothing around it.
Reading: {"value": 1.65, "unit": "kV"}
